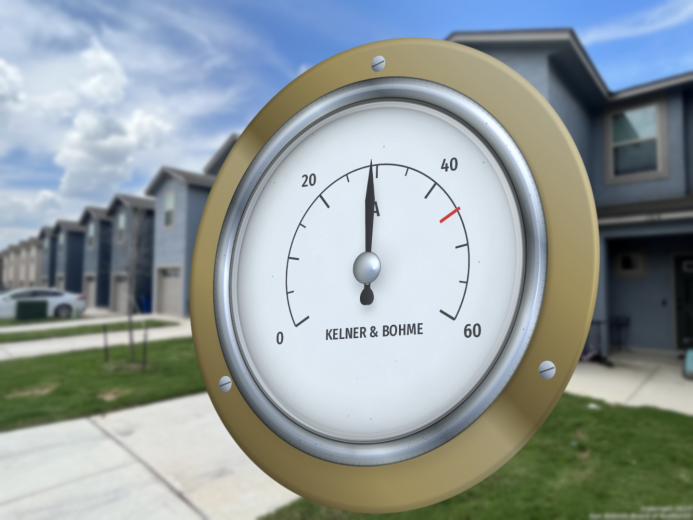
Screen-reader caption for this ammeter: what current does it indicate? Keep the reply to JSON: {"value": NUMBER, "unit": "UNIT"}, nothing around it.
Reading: {"value": 30, "unit": "A"}
